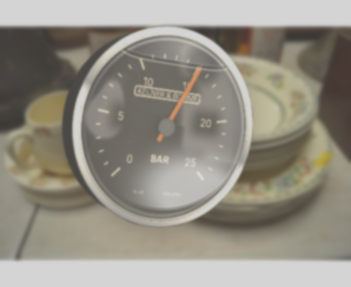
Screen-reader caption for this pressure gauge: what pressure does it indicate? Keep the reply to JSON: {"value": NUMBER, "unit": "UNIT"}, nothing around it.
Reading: {"value": 15, "unit": "bar"}
